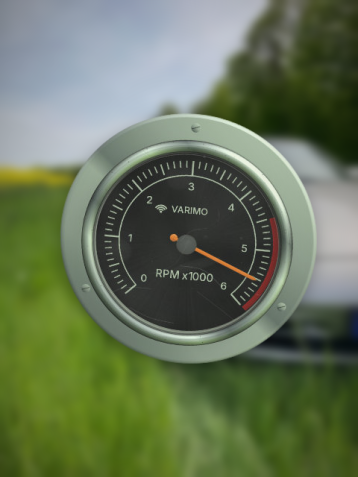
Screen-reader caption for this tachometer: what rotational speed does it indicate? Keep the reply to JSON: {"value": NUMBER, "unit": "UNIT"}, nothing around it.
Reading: {"value": 5500, "unit": "rpm"}
